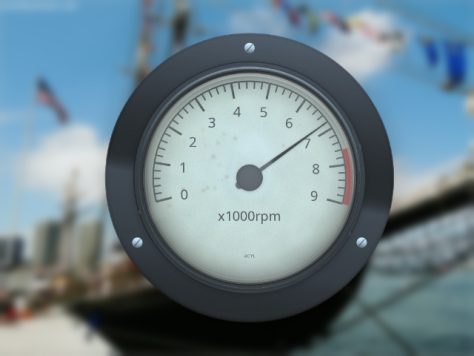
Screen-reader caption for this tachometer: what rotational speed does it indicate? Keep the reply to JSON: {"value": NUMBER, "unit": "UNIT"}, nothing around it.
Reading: {"value": 6800, "unit": "rpm"}
